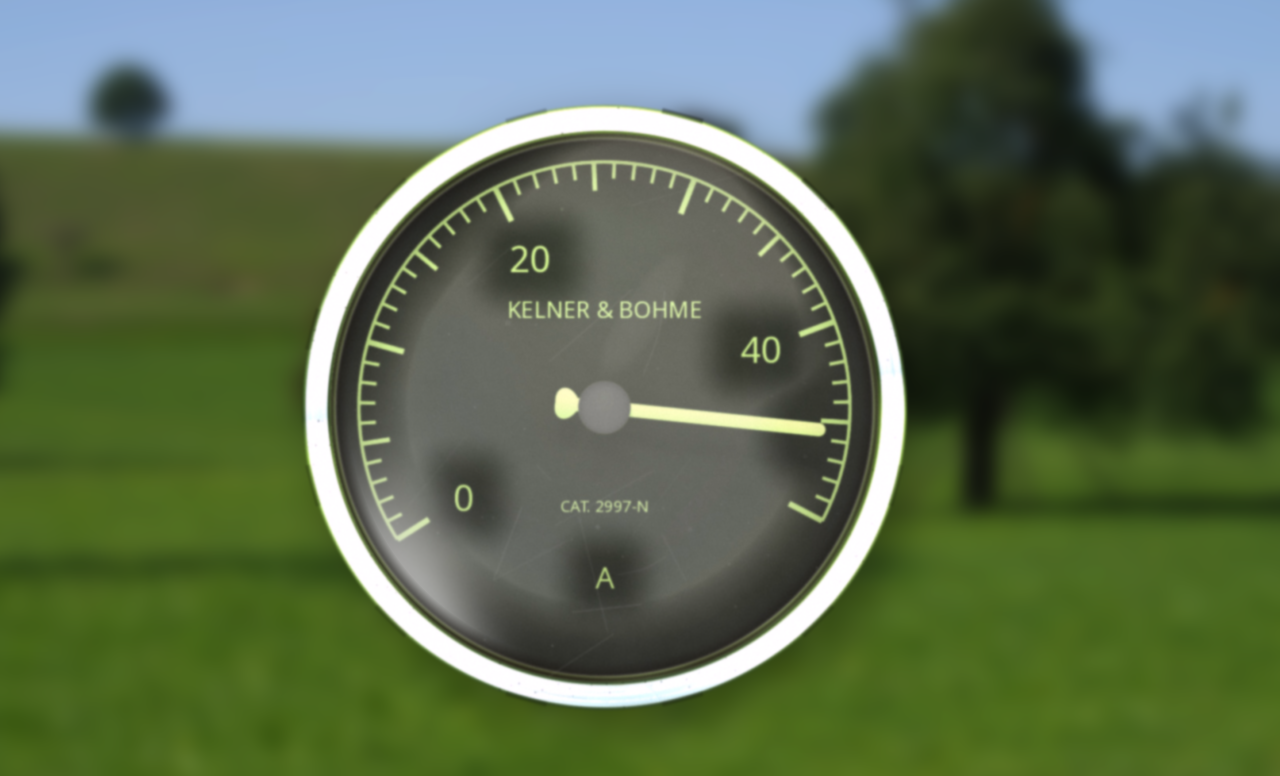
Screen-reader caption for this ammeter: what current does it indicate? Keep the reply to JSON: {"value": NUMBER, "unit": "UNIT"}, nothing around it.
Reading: {"value": 45.5, "unit": "A"}
